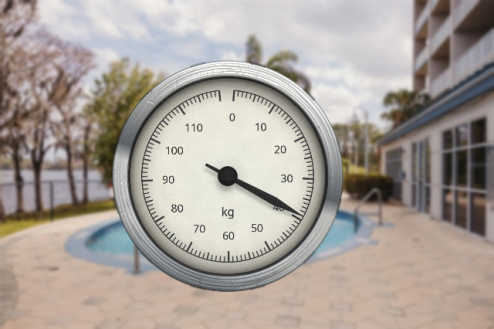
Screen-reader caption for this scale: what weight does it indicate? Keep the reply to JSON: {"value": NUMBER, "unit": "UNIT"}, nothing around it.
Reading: {"value": 39, "unit": "kg"}
